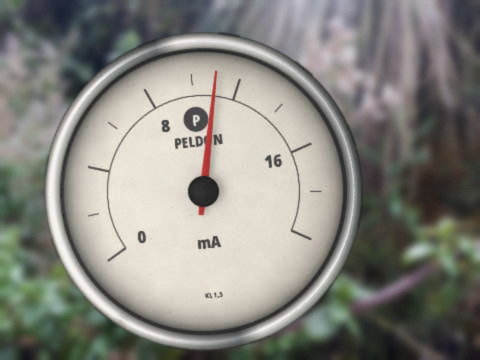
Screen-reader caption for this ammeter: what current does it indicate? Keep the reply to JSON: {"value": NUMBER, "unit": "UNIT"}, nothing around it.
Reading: {"value": 11, "unit": "mA"}
